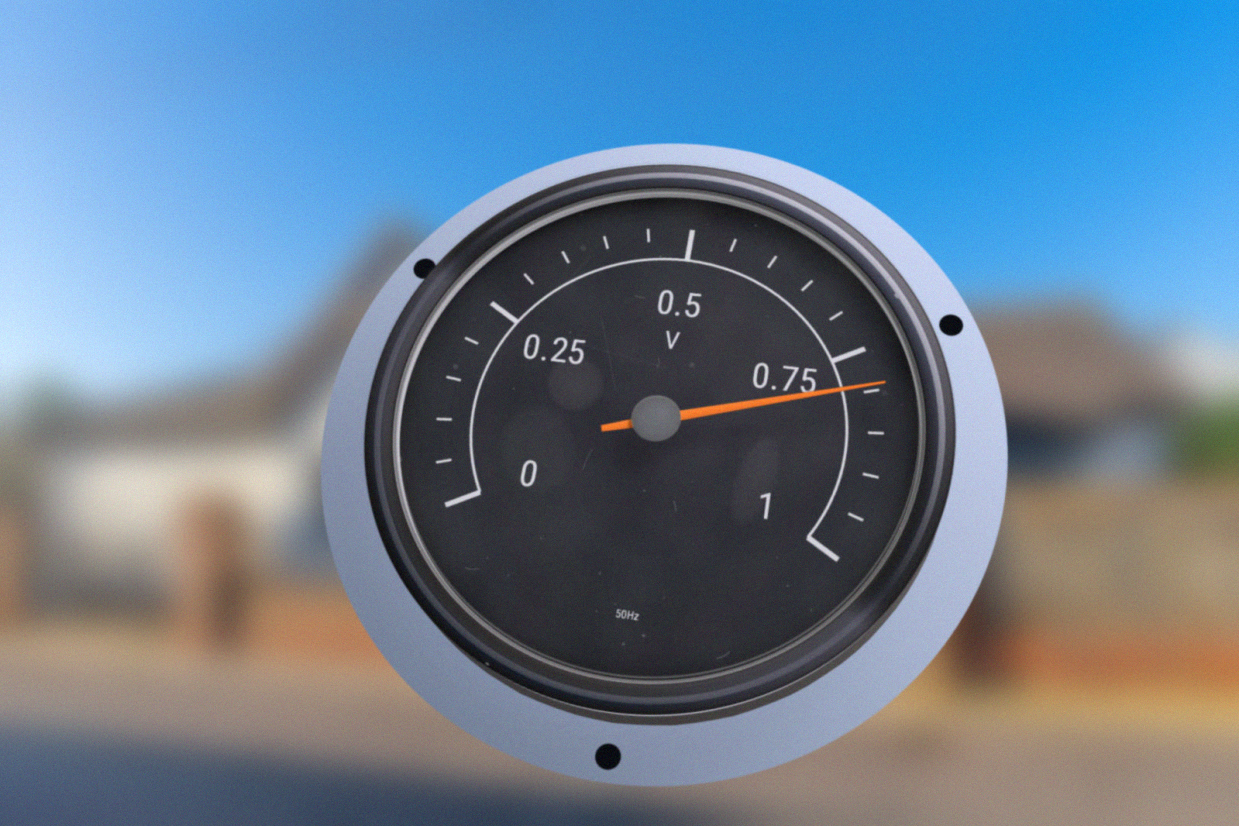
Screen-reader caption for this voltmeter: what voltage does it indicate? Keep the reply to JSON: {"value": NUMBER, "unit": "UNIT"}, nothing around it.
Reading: {"value": 0.8, "unit": "V"}
